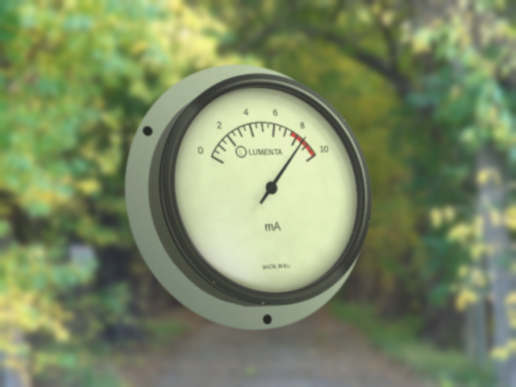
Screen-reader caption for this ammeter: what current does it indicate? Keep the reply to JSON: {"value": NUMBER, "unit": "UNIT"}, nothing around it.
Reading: {"value": 8.5, "unit": "mA"}
